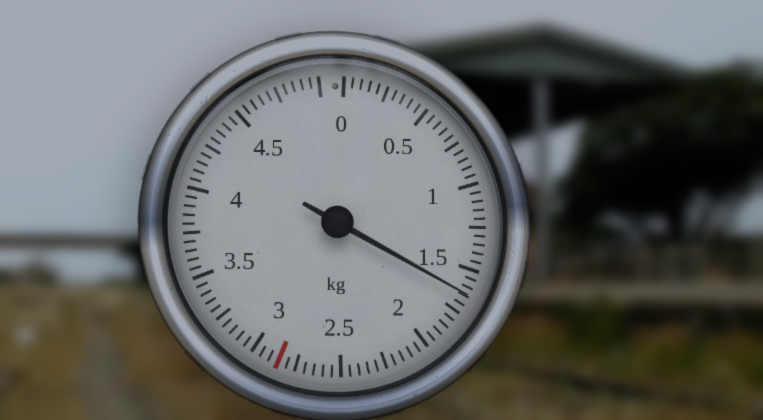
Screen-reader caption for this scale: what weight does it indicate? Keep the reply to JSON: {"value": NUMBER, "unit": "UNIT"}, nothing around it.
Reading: {"value": 1.65, "unit": "kg"}
